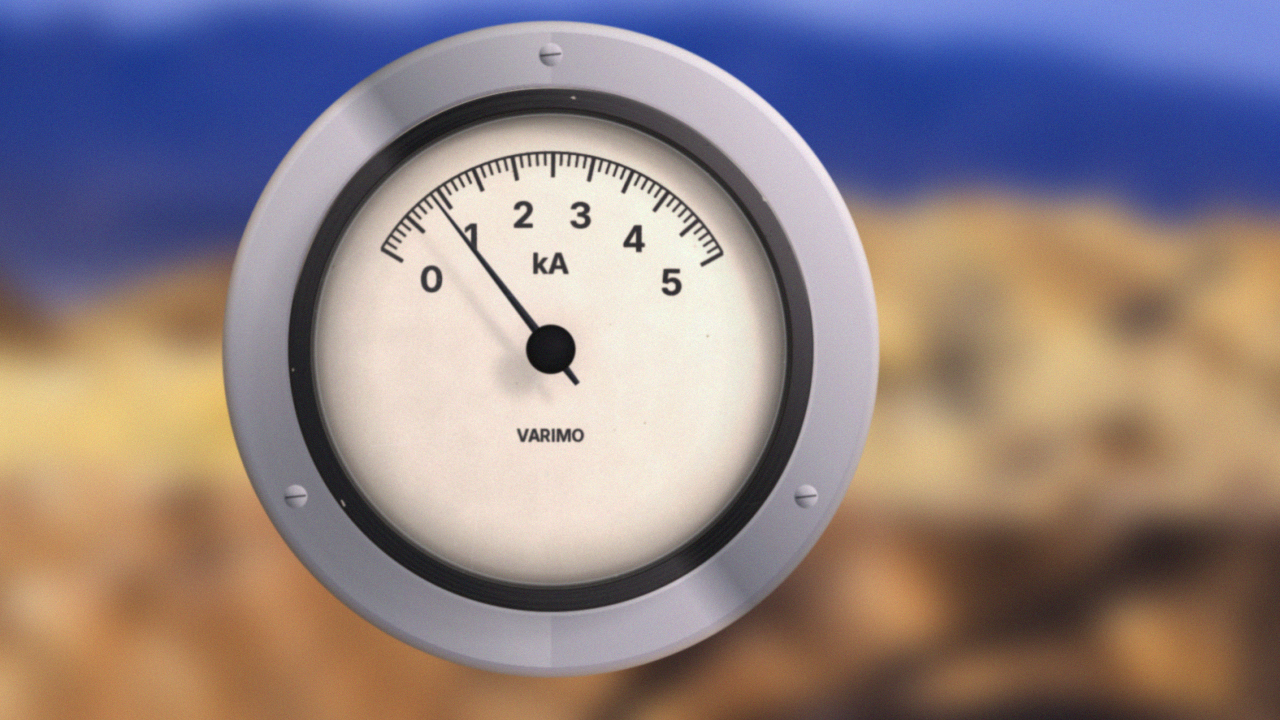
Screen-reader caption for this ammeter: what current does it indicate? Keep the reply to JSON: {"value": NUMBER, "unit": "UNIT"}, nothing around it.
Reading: {"value": 0.9, "unit": "kA"}
